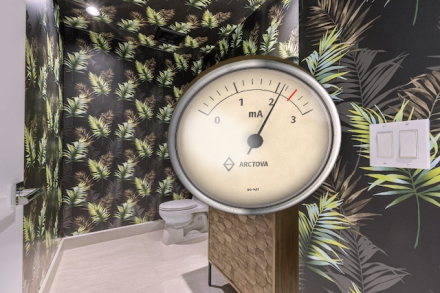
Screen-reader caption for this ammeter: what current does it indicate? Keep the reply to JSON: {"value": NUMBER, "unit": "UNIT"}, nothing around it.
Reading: {"value": 2.1, "unit": "mA"}
